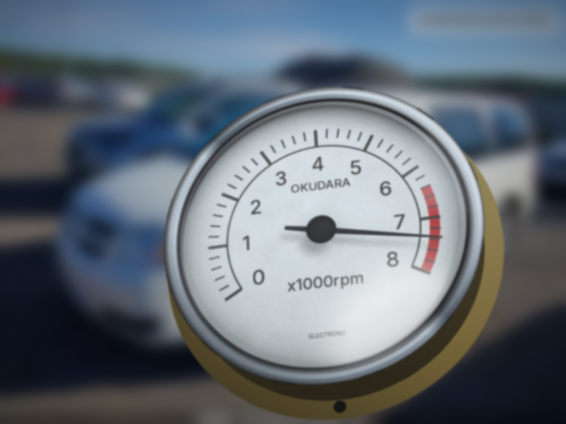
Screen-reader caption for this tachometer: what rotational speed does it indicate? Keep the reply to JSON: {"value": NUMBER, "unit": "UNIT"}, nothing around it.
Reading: {"value": 7400, "unit": "rpm"}
